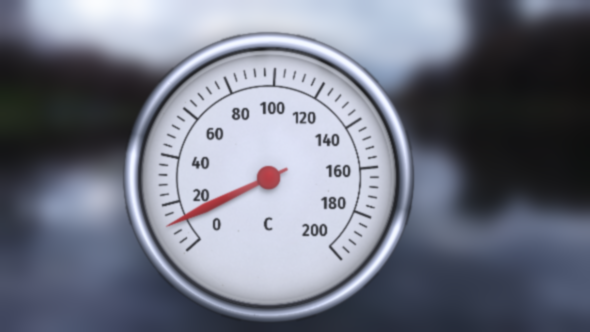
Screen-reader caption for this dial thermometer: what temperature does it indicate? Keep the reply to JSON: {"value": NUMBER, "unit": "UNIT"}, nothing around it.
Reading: {"value": 12, "unit": "°C"}
